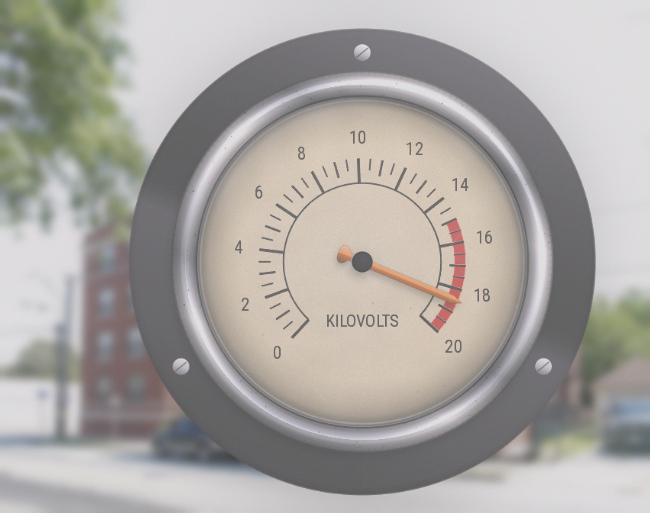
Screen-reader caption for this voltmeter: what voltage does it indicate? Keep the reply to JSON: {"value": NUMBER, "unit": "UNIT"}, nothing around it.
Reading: {"value": 18.5, "unit": "kV"}
